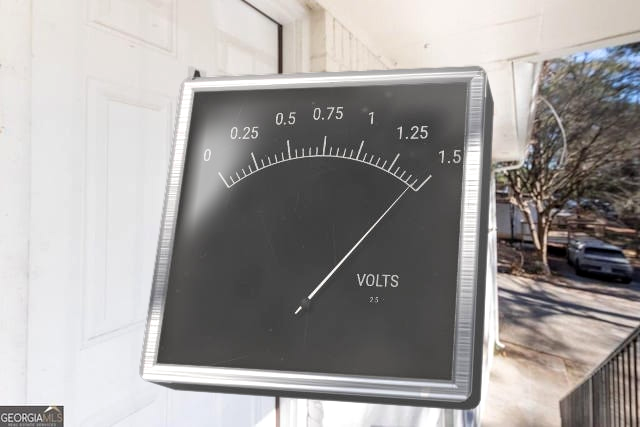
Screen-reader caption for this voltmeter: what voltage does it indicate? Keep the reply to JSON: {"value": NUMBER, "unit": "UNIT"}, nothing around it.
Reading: {"value": 1.45, "unit": "V"}
